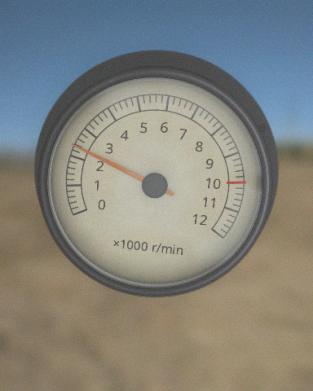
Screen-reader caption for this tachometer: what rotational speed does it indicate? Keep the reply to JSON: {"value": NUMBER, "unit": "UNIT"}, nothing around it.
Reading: {"value": 2400, "unit": "rpm"}
